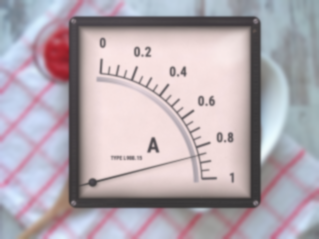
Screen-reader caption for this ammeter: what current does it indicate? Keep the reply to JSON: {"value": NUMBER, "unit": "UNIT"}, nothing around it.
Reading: {"value": 0.85, "unit": "A"}
